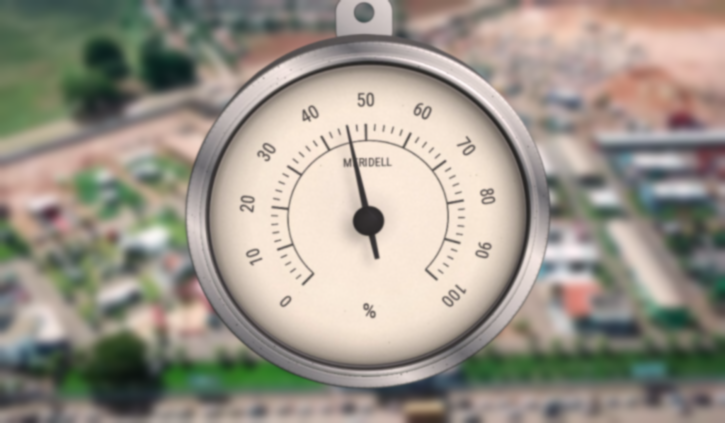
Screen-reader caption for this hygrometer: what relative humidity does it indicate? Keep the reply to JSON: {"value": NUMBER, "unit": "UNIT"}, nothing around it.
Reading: {"value": 46, "unit": "%"}
